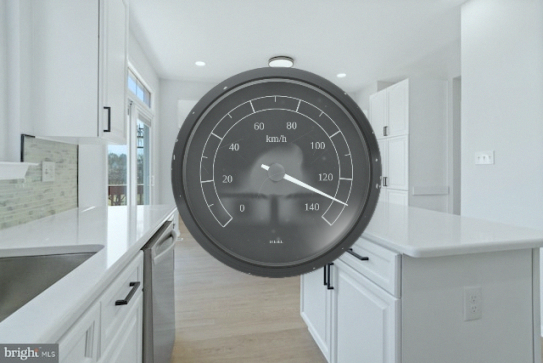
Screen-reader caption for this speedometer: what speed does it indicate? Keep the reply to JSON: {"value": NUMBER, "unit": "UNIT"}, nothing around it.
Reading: {"value": 130, "unit": "km/h"}
